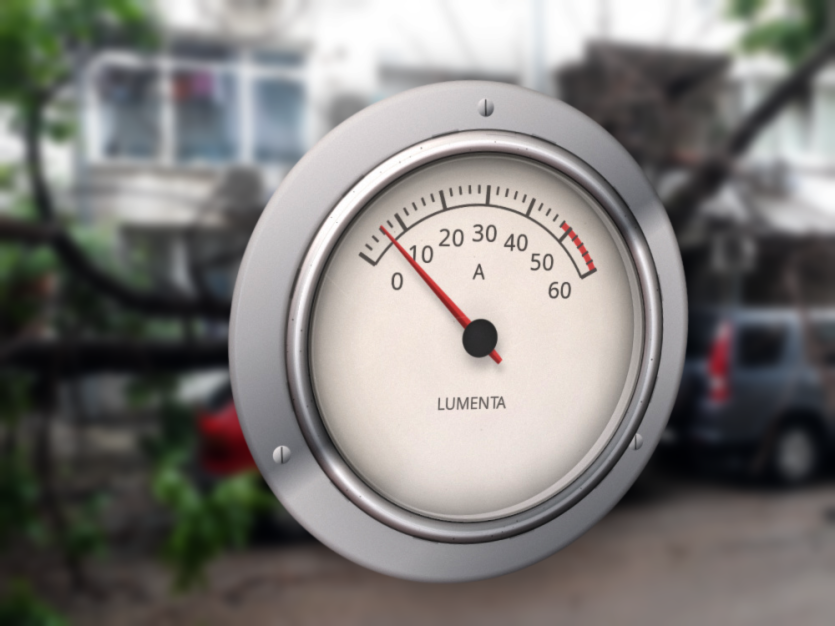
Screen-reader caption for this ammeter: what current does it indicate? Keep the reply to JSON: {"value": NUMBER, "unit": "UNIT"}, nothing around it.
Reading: {"value": 6, "unit": "A"}
